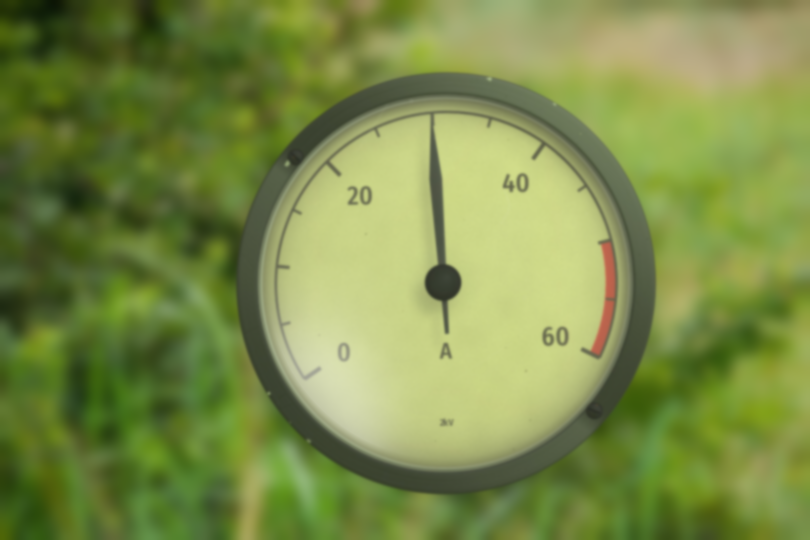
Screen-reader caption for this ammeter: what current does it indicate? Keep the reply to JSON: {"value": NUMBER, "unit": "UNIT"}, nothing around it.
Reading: {"value": 30, "unit": "A"}
